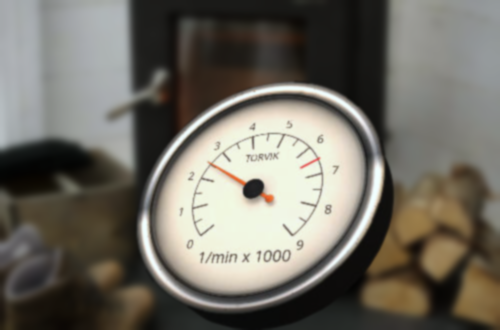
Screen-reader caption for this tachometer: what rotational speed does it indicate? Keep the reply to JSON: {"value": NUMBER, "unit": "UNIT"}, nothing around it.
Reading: {"value": 2500, "unit": "rpm"}
